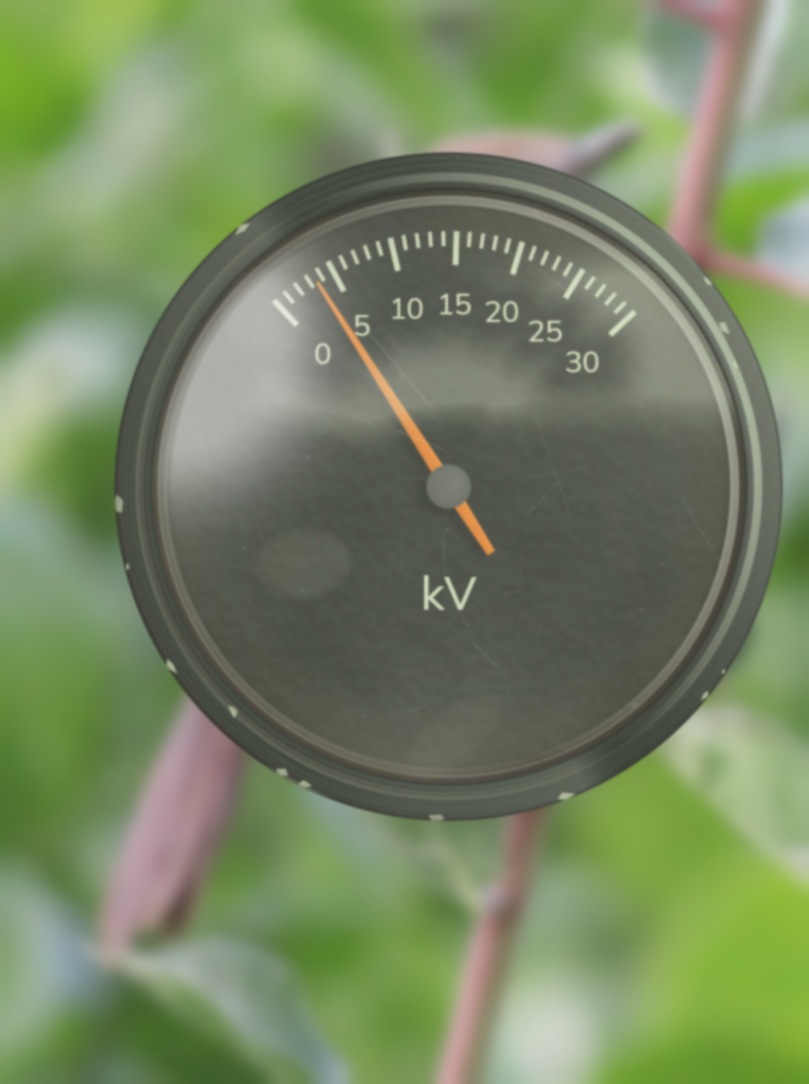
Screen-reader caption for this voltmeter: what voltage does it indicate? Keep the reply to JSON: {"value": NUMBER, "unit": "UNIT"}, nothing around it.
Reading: {"value": 3.5, "unit": "kV"}
